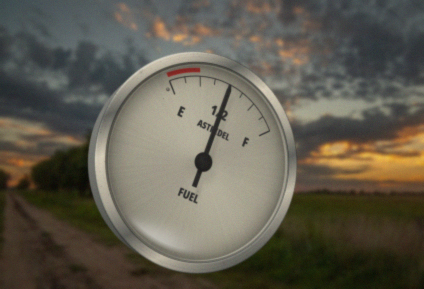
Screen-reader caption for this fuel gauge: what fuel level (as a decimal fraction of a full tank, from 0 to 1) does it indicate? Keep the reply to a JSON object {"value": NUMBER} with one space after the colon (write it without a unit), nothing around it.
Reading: {"value": 0.5}
